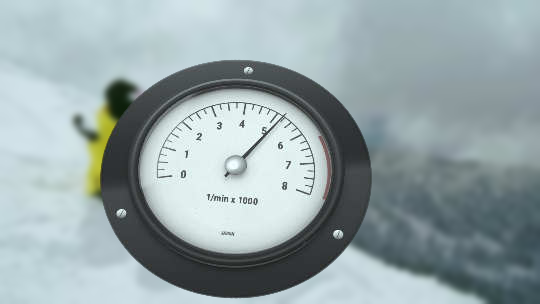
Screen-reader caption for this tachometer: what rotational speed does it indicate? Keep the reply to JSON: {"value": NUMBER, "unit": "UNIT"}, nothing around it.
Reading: {"value": 5250, "unit": "rpm"}
